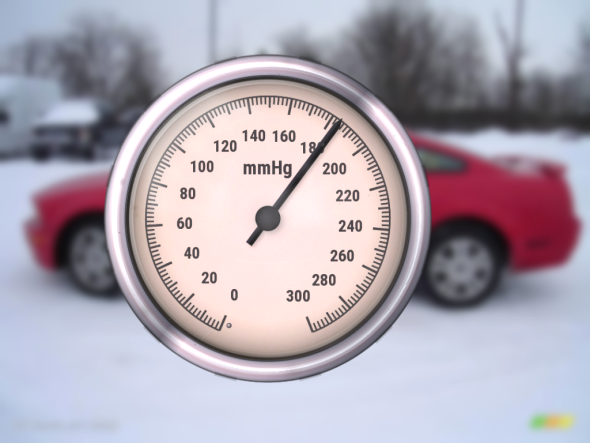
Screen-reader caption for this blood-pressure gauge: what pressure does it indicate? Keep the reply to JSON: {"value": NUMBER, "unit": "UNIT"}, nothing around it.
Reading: {"value": 184, "unit": "mmHg"}
